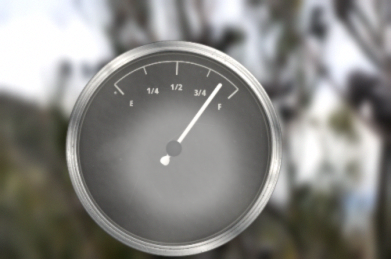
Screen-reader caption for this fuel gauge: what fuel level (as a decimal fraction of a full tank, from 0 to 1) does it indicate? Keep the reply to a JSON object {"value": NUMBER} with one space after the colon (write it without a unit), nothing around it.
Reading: {"value": 0.875}
